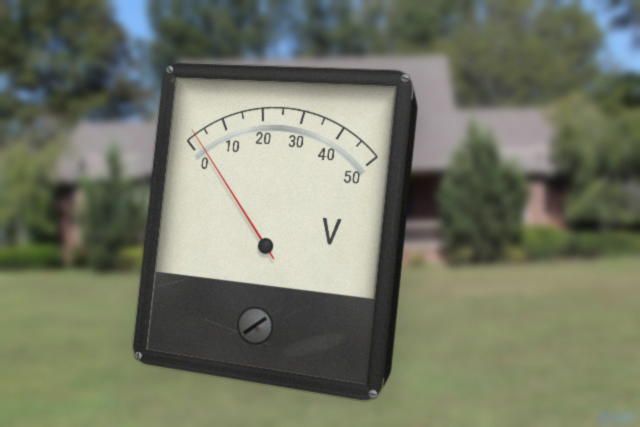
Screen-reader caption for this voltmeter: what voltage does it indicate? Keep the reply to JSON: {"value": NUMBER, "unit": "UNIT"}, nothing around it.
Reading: {"value": 2.5, "unit": "V"}
